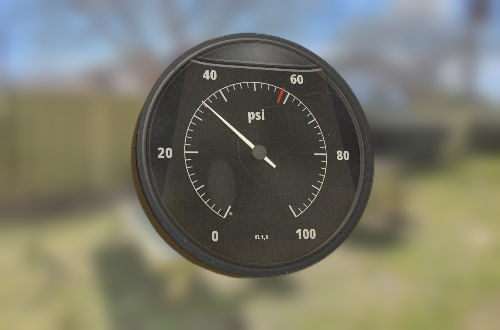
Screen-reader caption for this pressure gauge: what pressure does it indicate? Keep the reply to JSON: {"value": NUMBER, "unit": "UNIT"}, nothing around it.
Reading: {"value": 34, "unit": "psi"}
